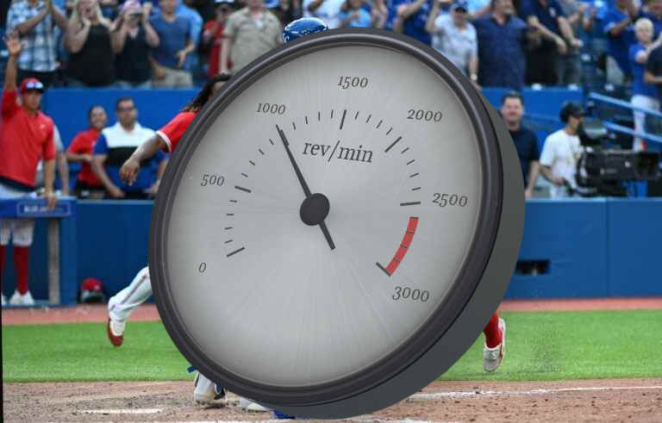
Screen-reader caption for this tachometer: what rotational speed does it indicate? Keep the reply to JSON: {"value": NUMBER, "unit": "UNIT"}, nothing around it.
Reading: {"value": 1000, "unit": "rpm"}
